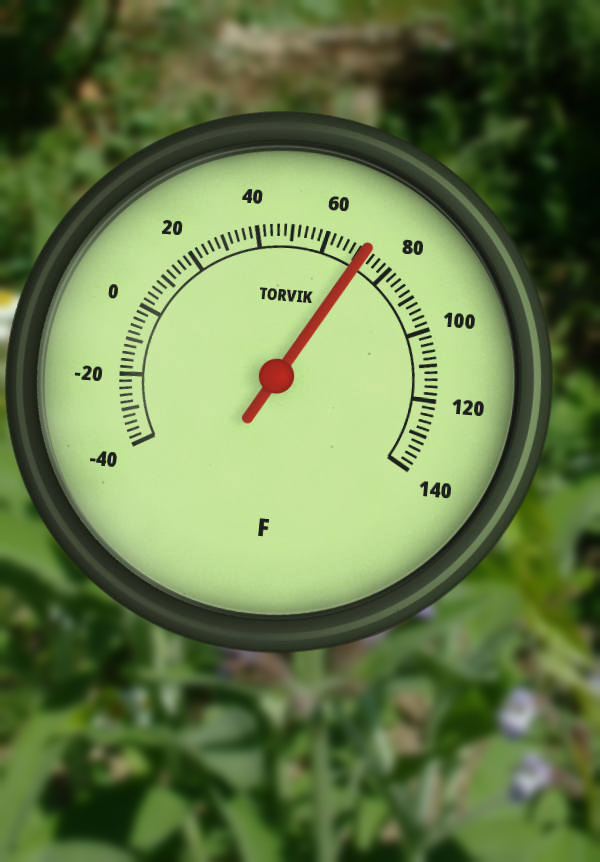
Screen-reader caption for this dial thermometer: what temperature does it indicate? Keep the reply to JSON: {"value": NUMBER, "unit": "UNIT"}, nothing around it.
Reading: {"value": 72, "unit": "°F"}
